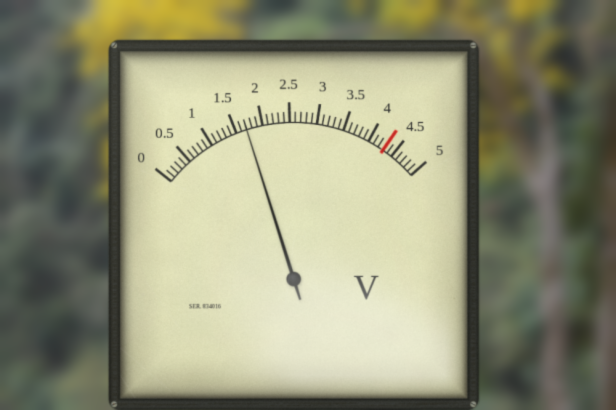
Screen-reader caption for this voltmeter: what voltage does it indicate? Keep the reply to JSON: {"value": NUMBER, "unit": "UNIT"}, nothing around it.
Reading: {"value": 1.7, "unit": "V"}
